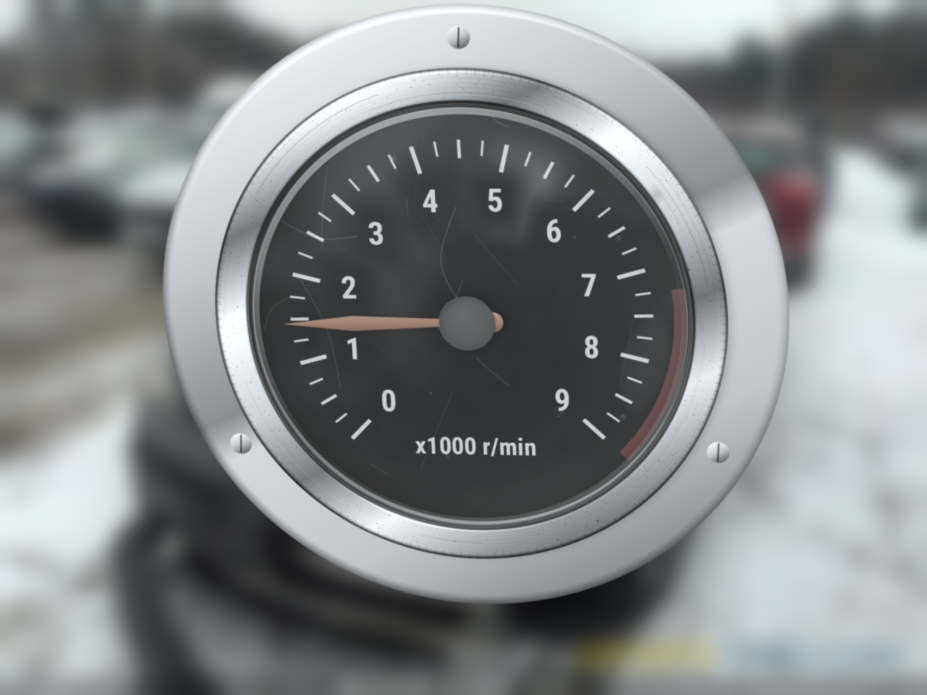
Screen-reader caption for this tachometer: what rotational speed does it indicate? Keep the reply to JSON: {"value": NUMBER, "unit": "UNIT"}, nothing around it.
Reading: {"value": 1500, "unit": "rpm"}
